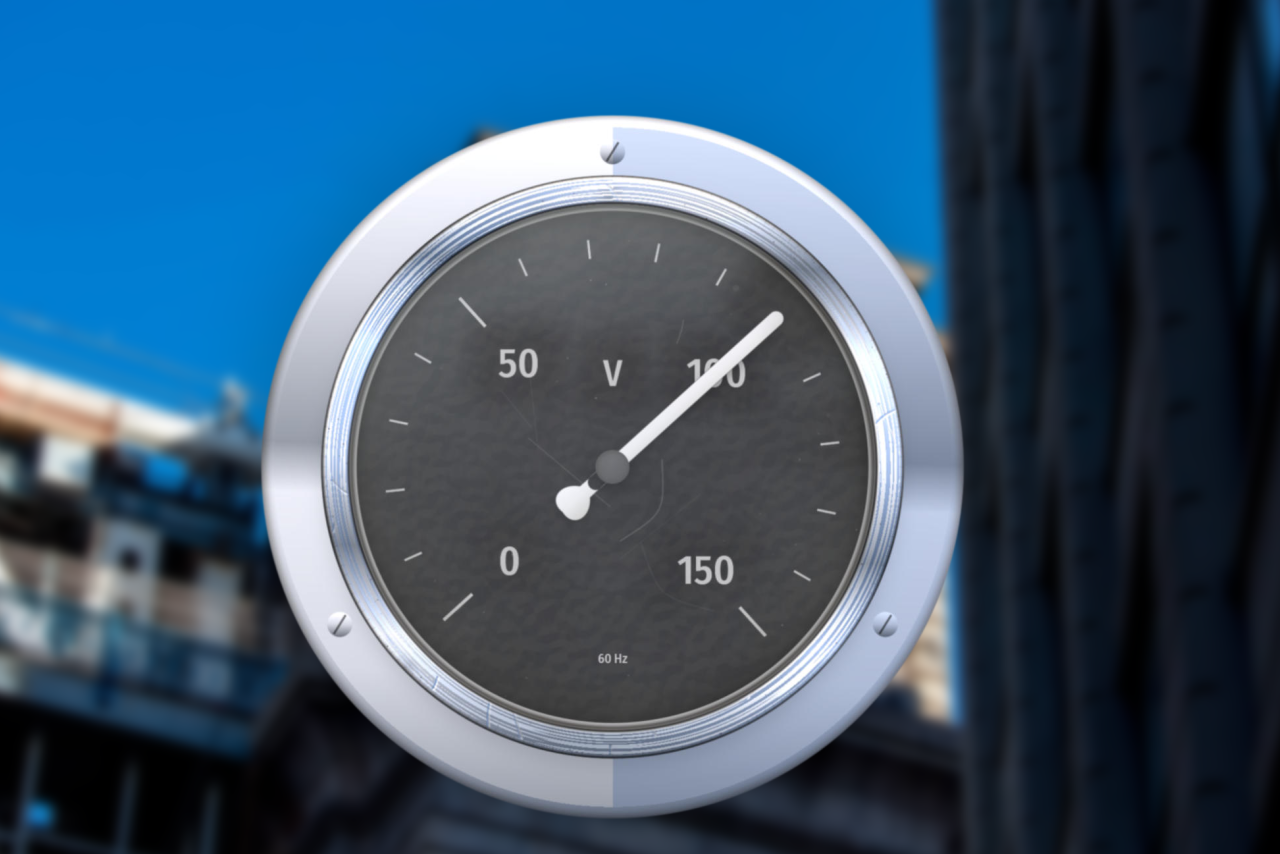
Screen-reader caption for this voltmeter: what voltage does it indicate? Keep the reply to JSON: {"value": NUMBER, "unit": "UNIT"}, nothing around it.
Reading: {"value": 100, "unit": "V"}
